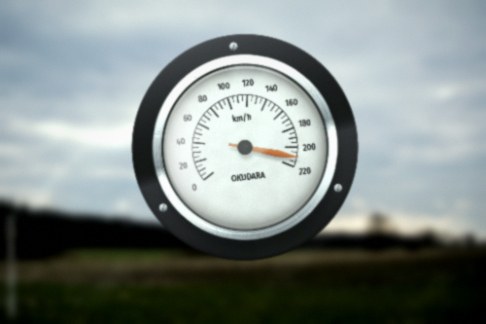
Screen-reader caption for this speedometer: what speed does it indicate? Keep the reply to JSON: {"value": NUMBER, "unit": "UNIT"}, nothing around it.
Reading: {"value": 210, "unit": "km/h"}
